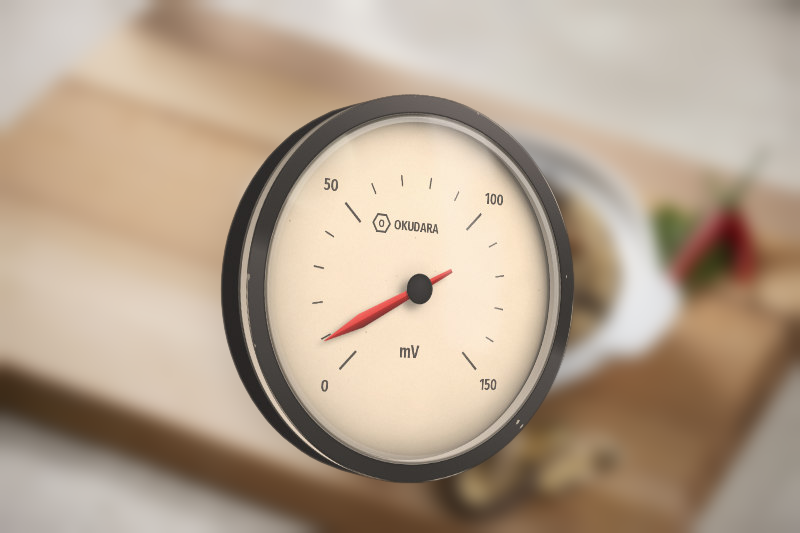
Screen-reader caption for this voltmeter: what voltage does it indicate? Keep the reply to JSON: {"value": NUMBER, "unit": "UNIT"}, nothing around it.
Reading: {"value": 10, "unit": "mV"}
